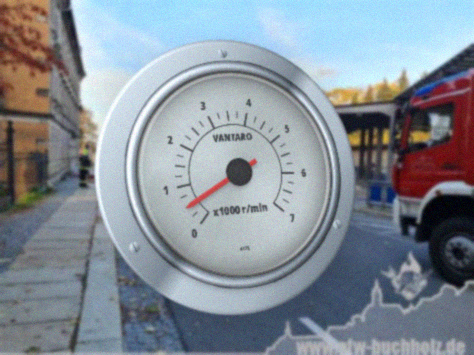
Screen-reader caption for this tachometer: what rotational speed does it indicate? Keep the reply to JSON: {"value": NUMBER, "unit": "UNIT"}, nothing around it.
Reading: {"value": 500, "unit": "rpm"}
